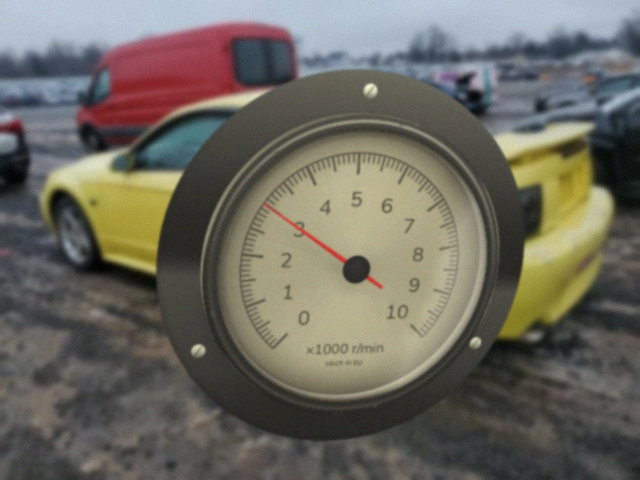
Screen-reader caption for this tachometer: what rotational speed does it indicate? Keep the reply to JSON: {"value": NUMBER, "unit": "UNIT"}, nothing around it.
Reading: {"value": 3000, "unit": "rpm"}
